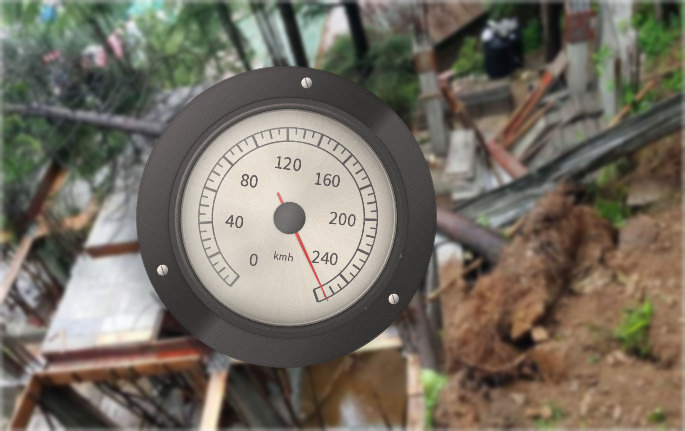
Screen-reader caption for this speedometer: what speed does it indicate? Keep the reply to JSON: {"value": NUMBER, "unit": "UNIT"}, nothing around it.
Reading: {"value": 255, "unit": "km/h"}
